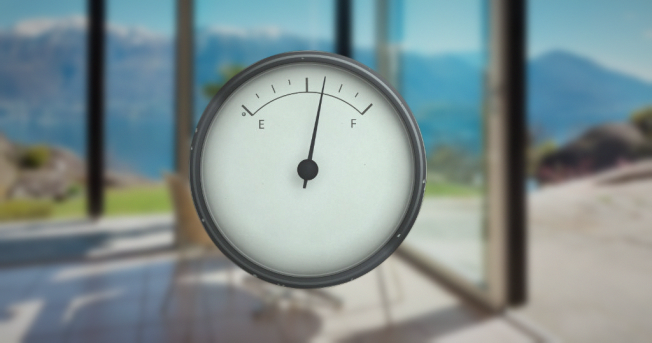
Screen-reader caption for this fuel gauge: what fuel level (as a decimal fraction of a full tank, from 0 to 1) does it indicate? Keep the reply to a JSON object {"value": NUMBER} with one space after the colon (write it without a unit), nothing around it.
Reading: {"value": 0.625}
